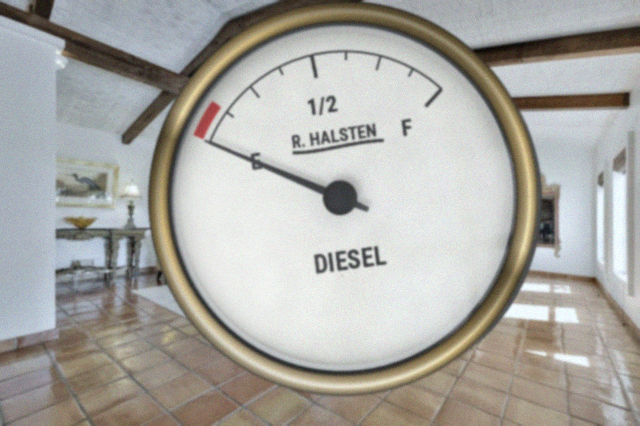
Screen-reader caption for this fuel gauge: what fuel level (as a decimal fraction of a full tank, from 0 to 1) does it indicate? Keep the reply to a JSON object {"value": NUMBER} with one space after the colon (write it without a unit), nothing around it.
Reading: {"value": 0}
